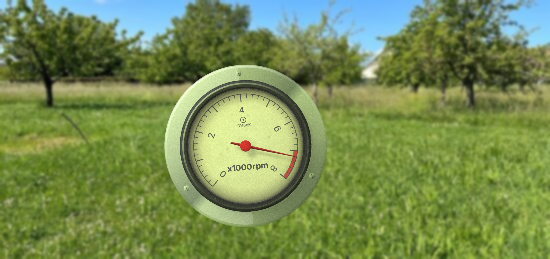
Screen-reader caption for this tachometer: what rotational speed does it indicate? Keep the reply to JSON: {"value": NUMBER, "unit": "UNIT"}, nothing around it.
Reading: {"value": 7200, "unit": "rpm"}
